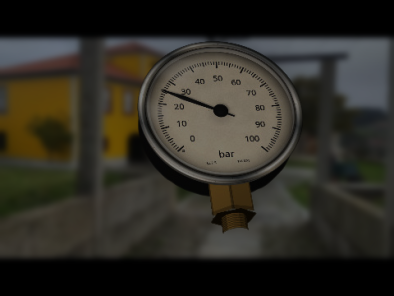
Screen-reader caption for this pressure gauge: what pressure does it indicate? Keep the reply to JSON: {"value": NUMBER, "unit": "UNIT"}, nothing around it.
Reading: {"value": 25, "unit": "bar"}
